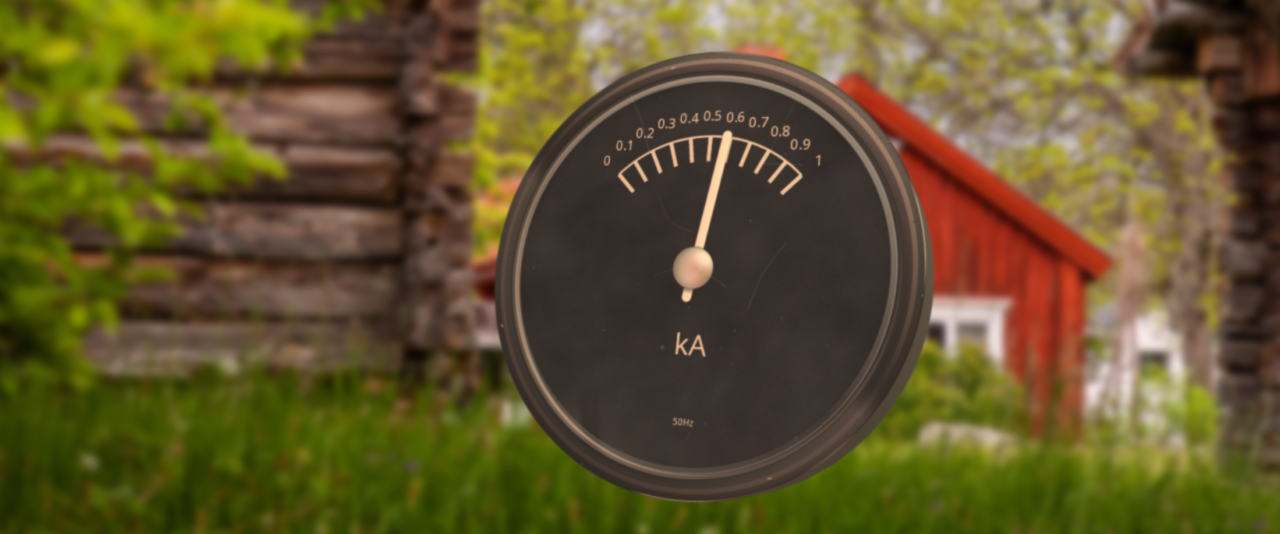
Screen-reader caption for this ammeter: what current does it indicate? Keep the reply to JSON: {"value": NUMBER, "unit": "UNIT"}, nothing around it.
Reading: {"value": 0.6, "unit": "kA"}
